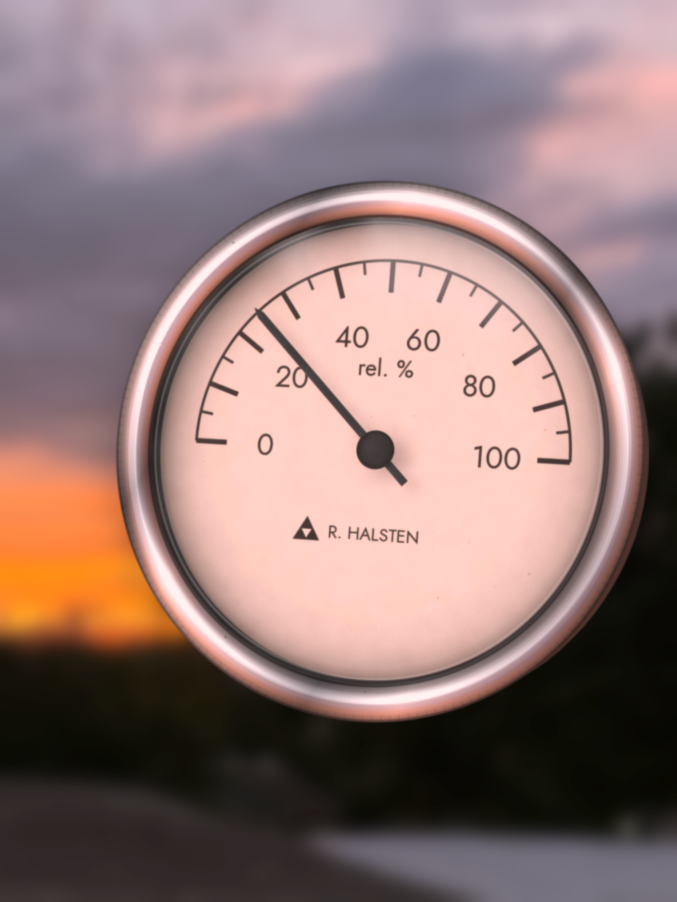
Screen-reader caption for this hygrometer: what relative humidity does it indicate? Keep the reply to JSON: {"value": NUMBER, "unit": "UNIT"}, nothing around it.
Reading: {"value": 25, "unit": "%"}
